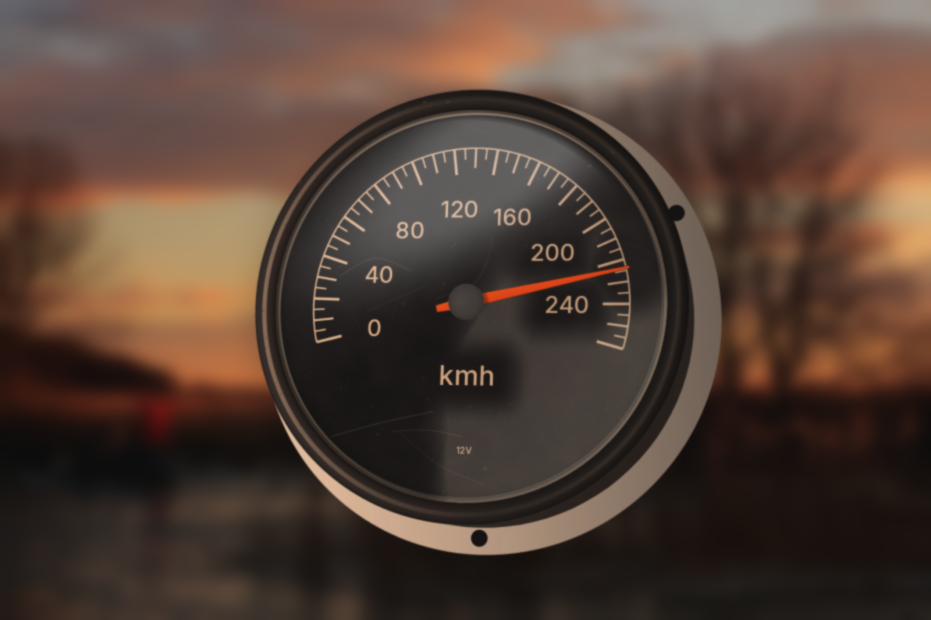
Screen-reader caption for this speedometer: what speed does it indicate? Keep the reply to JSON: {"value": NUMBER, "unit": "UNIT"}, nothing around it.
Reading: {"value": 225, "unit": "km/h"}
